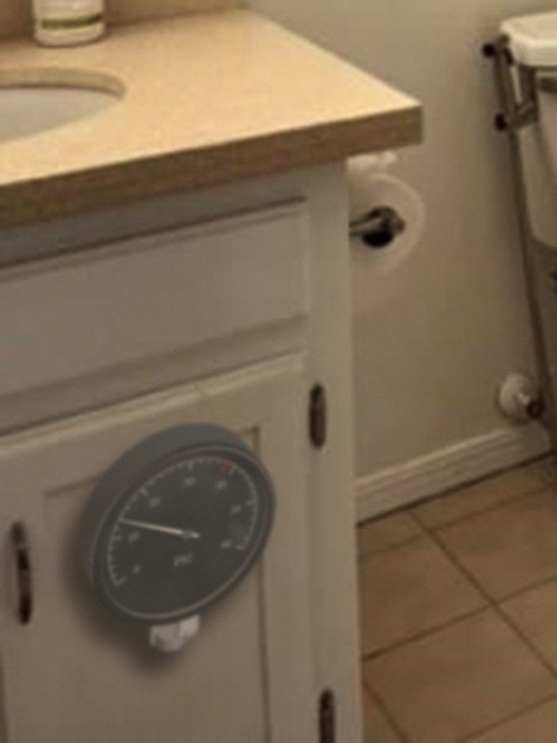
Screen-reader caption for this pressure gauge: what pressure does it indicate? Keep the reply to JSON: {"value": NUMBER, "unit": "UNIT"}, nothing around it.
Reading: {"value": 14, "unit": "psi"}
